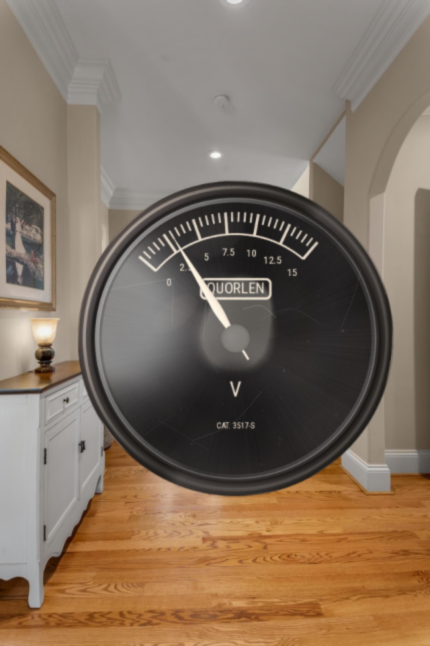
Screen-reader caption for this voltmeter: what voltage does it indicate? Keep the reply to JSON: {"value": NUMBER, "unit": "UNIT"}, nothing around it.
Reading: {"value": 3, "unit": "V"}
